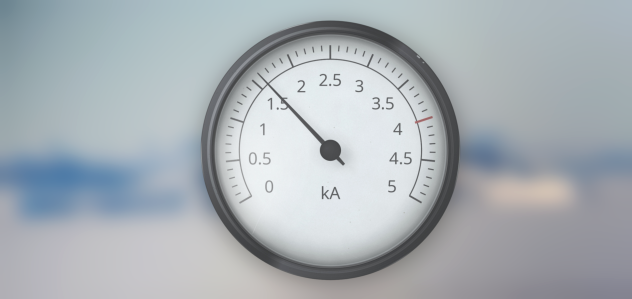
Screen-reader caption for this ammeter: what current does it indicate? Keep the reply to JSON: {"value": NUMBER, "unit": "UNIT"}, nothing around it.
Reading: {"value": 1.6, "unit": "kA"}
